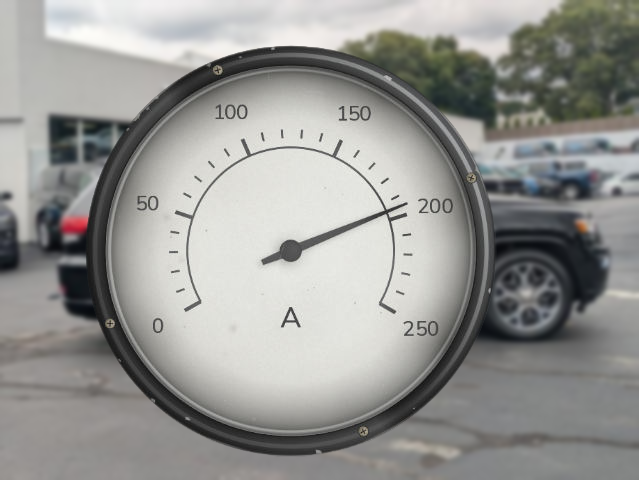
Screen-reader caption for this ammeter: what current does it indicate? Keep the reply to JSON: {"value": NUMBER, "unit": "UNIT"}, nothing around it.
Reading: {"value": 195, "unit": "A"}
